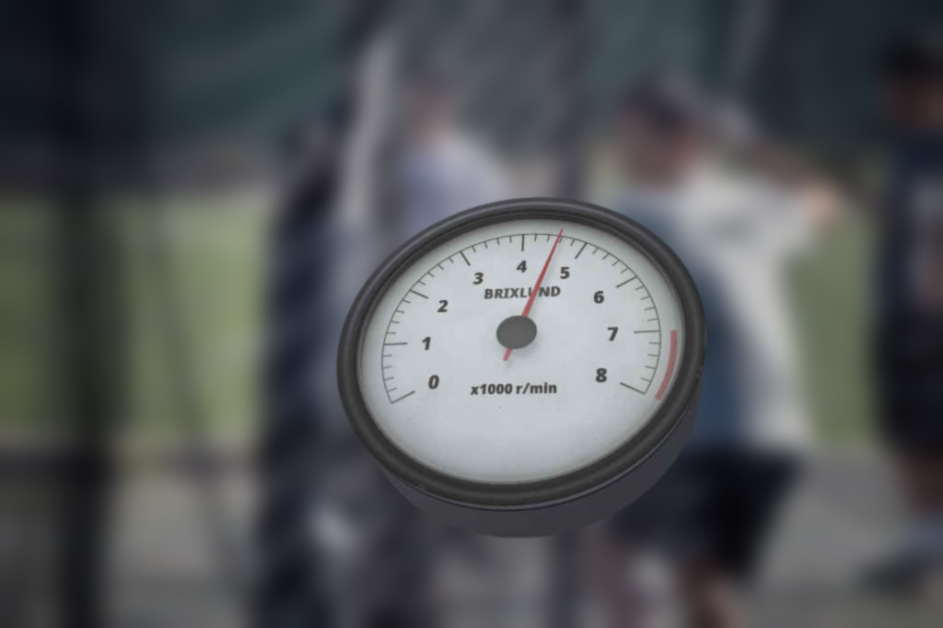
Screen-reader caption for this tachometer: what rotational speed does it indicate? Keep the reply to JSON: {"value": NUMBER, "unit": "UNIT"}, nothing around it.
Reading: {"value": 4600, "unit": "rpm"}
